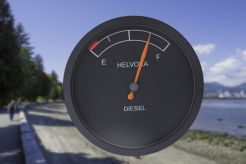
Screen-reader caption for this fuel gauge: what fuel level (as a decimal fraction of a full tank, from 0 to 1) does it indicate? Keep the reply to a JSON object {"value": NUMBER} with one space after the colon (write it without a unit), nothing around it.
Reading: {"value": 0.75}
